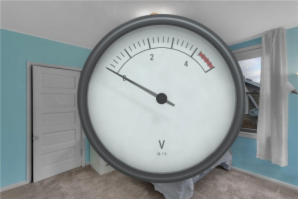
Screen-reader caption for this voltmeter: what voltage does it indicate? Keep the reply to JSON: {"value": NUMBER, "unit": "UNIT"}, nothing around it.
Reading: {"value": 0, "unit": "V"}
